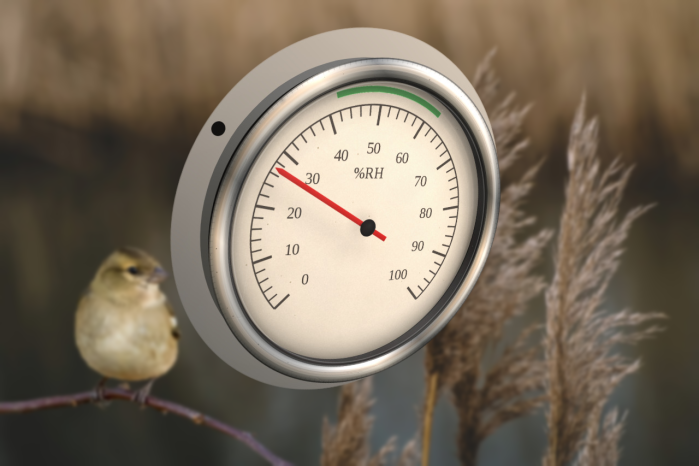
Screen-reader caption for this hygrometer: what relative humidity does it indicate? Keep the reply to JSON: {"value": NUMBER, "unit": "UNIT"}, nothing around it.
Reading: {"value": 27, "unit": "%"}
